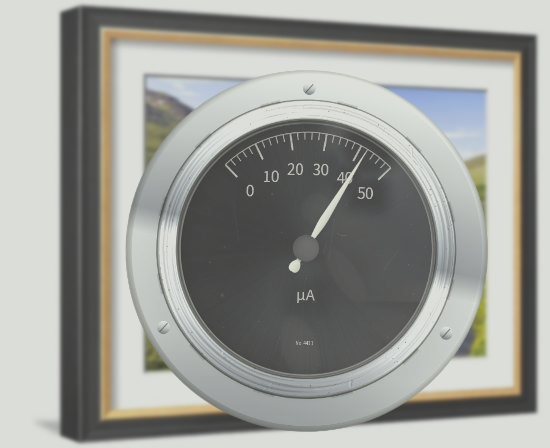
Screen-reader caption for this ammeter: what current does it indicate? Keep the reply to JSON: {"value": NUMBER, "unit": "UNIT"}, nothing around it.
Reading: {"value": 42, "unit": "µA"}
